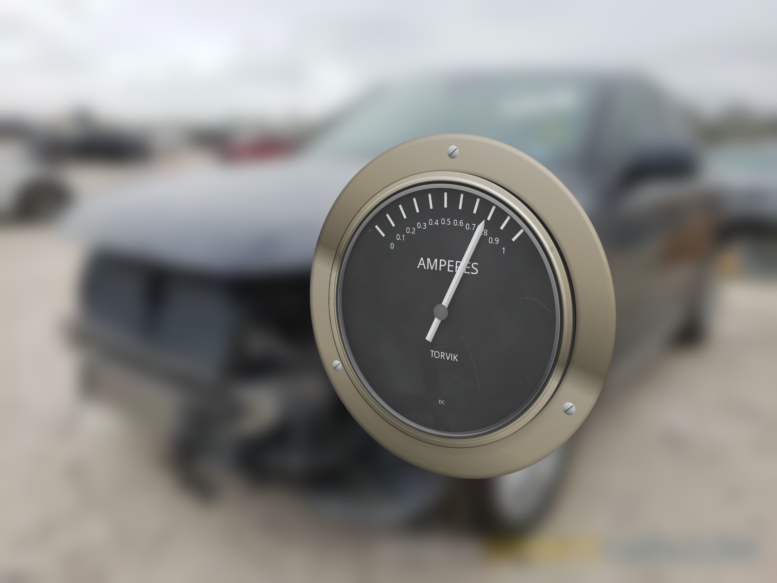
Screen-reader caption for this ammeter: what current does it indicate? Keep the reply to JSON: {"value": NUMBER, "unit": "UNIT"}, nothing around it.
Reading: {"value": 0.8, "unit": "A"}
